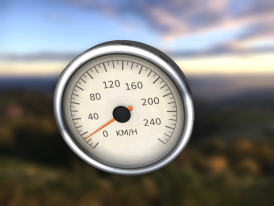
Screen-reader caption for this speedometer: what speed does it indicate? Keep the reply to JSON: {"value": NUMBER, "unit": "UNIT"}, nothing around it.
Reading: {"value": 15, "unit": "km/h"}
